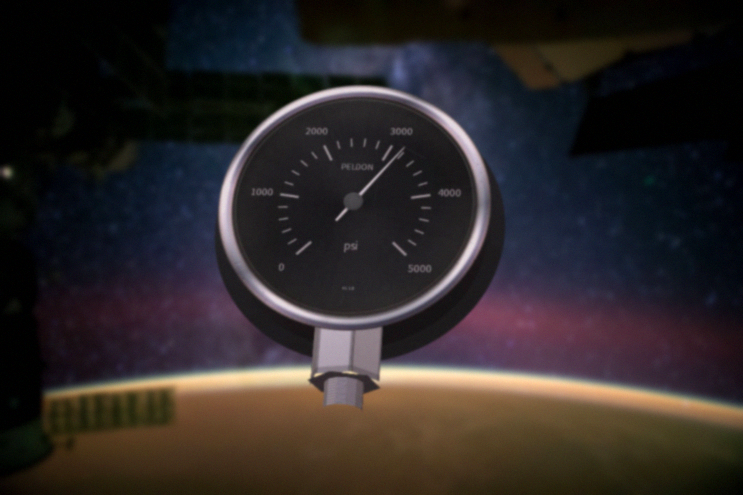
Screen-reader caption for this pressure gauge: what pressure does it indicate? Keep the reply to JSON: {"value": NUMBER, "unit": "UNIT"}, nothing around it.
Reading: {"value": 3200, "unit": "psi"}
